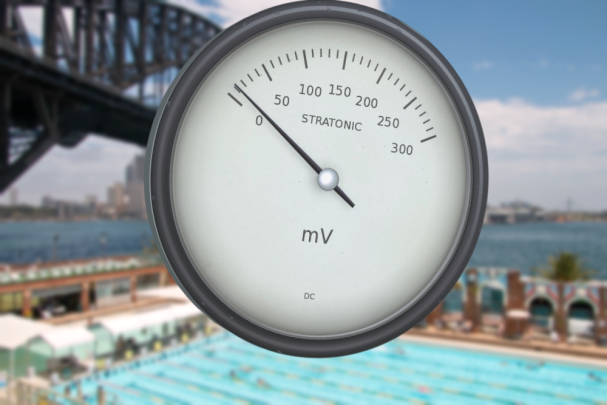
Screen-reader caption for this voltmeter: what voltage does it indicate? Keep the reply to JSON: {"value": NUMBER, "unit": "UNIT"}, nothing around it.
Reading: {"value": 10, "unit": "mV"}
